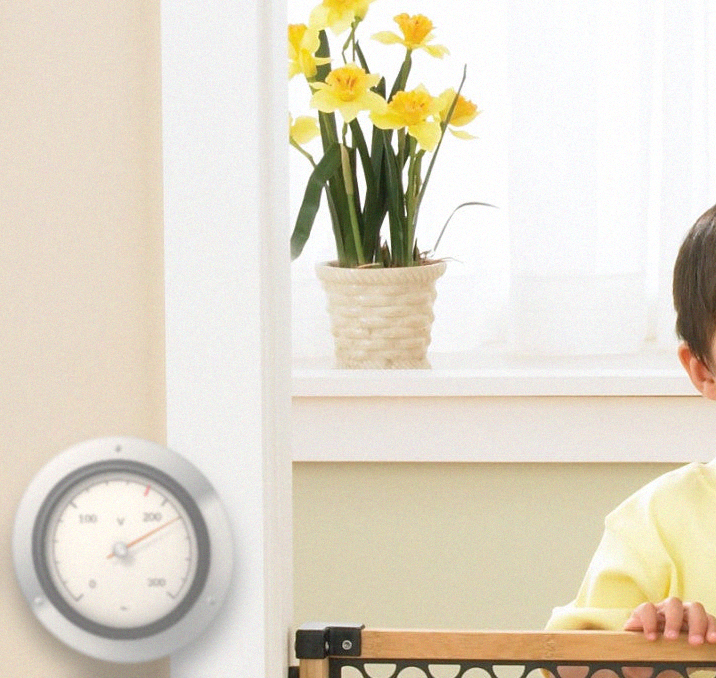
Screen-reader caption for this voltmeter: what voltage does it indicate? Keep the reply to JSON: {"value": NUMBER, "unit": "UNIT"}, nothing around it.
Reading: {"value": 220, "unit": "V"}
